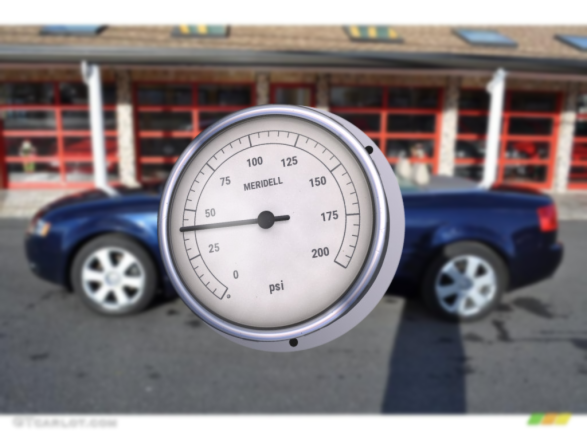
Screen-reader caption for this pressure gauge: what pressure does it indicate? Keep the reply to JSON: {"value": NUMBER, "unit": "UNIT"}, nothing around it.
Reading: {"value": 40, "unit": "psi"}
